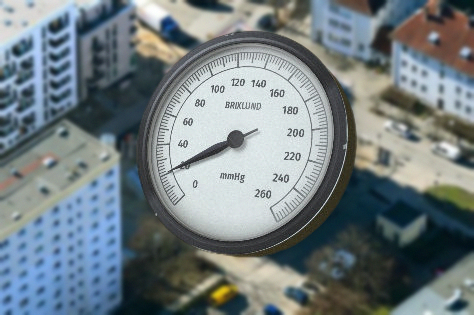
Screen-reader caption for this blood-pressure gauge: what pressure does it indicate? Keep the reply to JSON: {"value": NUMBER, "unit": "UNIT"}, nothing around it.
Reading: {"value": 20, "unit": "mmHg"}
